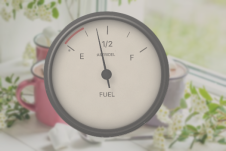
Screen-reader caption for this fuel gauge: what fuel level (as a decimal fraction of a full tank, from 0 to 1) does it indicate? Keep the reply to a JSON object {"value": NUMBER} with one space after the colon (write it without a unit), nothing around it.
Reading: {"value": 0.375}
